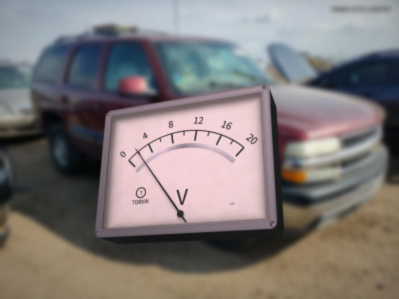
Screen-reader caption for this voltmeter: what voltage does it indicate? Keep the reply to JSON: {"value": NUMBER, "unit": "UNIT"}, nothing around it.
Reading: {"value": 2, "unit": "V"}
